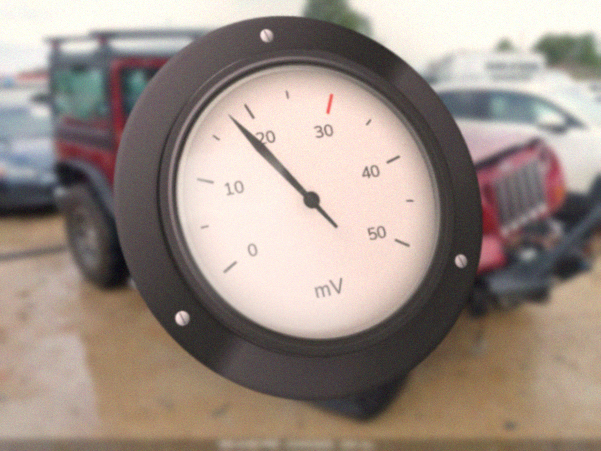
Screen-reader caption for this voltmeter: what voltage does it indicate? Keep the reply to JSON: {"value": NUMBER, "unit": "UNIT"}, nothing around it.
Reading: {"value": 17.5, "unit": "mV"}
